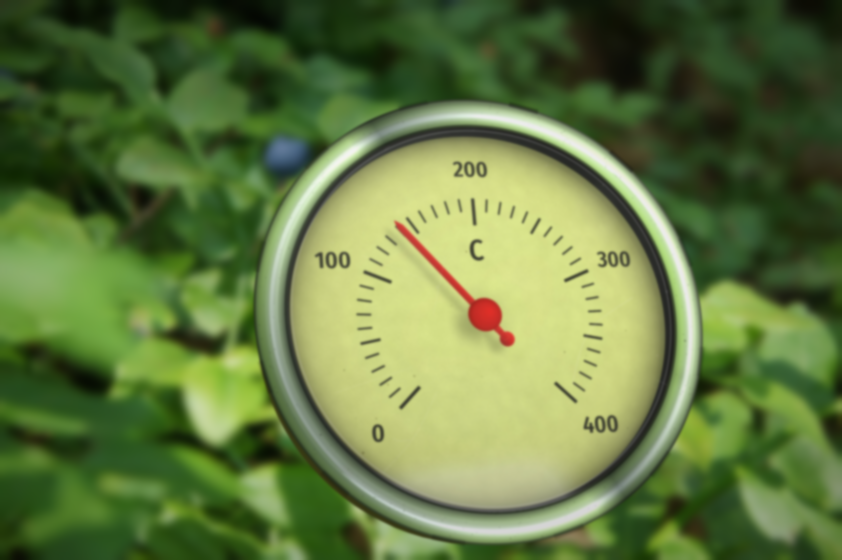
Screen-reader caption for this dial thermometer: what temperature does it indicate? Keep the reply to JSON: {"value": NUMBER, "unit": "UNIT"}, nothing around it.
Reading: {"value": 140, "unit": "°C"}
